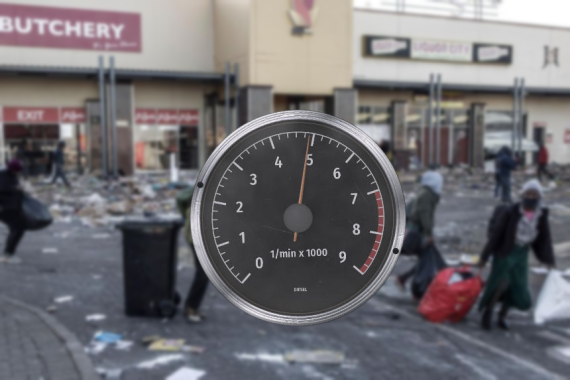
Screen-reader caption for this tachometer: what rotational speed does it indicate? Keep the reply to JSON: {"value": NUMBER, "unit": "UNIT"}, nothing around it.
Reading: {"value": 4900, "unit": "rpm"}
